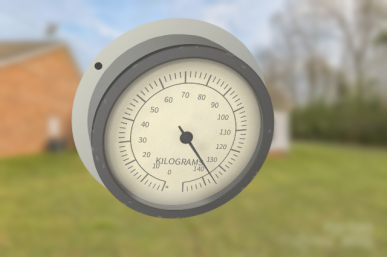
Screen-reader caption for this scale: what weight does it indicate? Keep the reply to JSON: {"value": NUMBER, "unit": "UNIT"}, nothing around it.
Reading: {"value": 136, "unit": "kg"}
